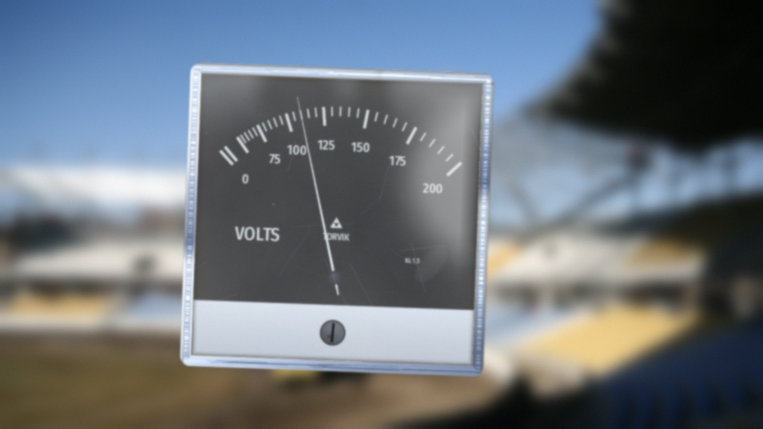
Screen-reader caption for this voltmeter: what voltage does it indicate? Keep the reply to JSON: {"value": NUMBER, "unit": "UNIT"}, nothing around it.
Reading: {"value": 110, "unit": "V"}
